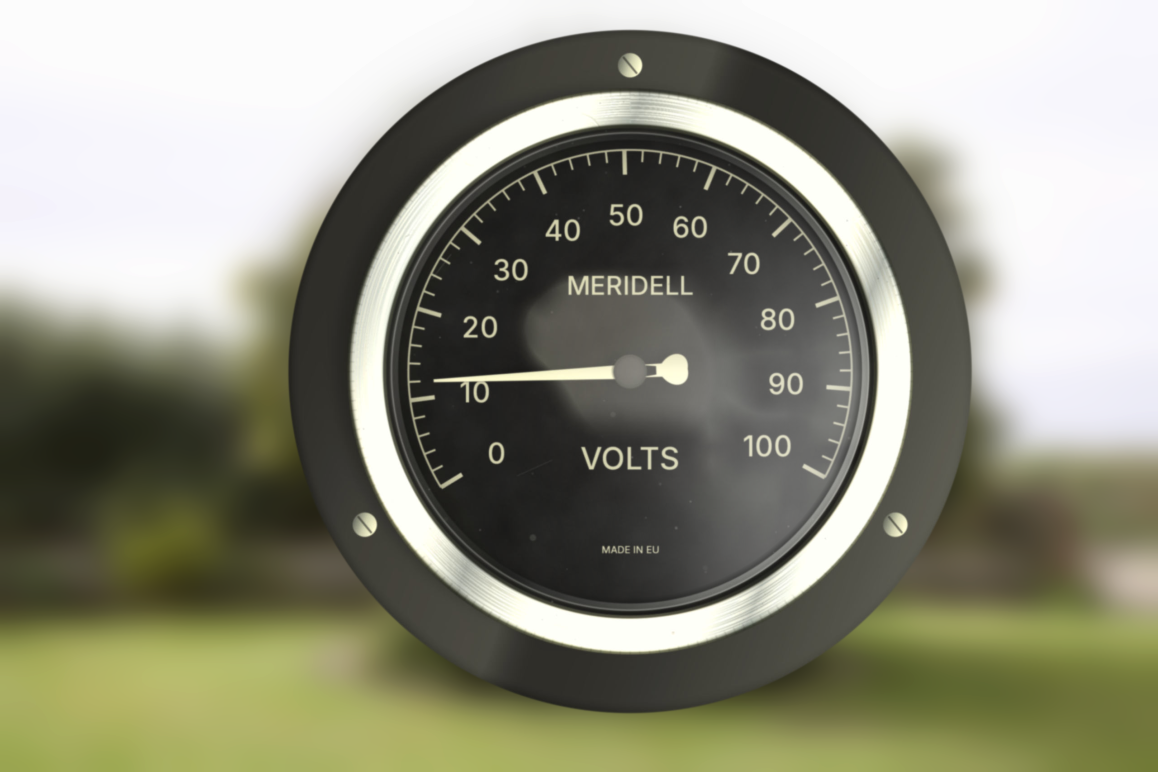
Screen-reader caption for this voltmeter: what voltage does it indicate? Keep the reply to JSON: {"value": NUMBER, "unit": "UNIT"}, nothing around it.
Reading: {"value": 12, "unit": "V"}
